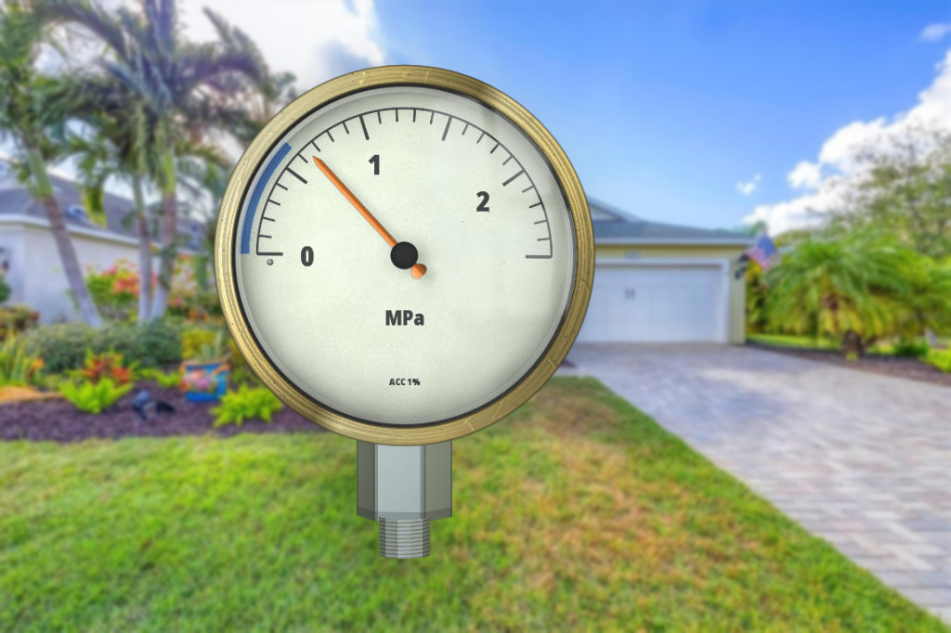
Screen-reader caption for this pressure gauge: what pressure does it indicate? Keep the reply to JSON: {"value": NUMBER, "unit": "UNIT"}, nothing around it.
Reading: {"value": 0.65, "unit": "MPa"}
